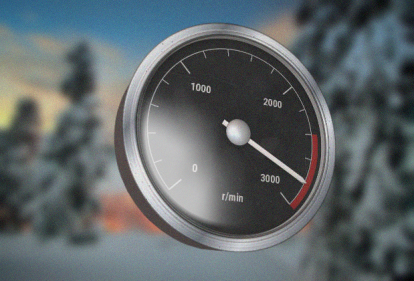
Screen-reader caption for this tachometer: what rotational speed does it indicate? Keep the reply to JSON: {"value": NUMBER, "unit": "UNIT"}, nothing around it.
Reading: {"value": 2800, "unit": "rpm"}
